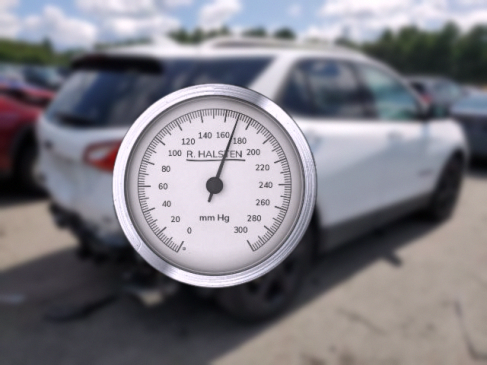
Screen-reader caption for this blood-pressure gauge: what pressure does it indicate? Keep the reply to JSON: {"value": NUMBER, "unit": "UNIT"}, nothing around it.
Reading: {"value": 170, "unit": "mmHg"}
